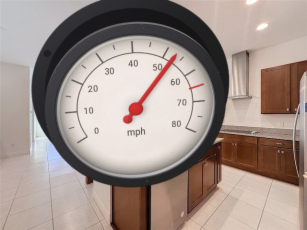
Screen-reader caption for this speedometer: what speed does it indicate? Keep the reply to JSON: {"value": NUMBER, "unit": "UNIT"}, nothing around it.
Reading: {"value": 52.5, "unit": "mph"}
